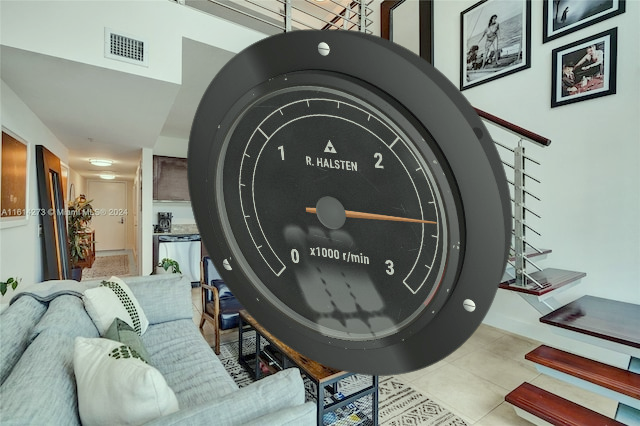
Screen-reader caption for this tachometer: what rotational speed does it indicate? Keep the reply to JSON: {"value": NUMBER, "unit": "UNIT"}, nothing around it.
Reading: {"value": 2500, "unit": "rpm"}
